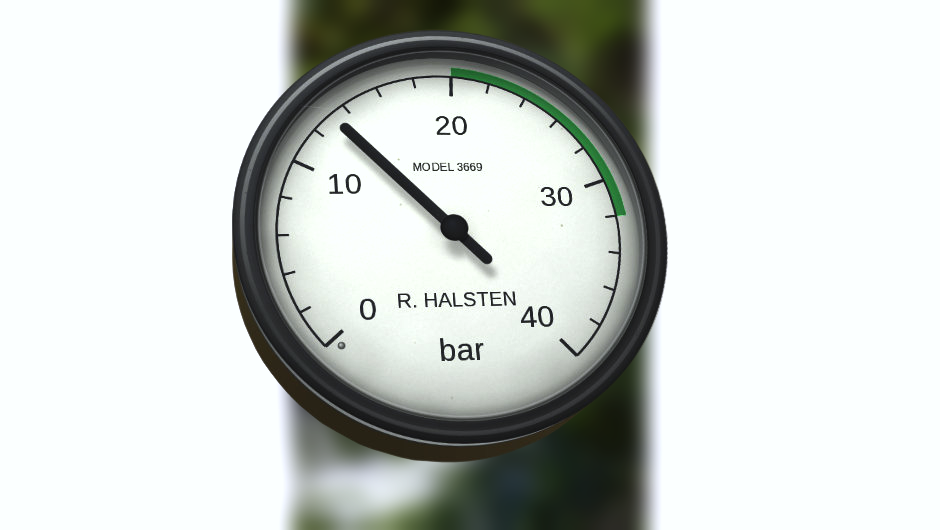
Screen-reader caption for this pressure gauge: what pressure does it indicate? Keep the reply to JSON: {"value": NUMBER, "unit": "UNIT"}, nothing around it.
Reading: {"value": 13, "unit": "bar"}
